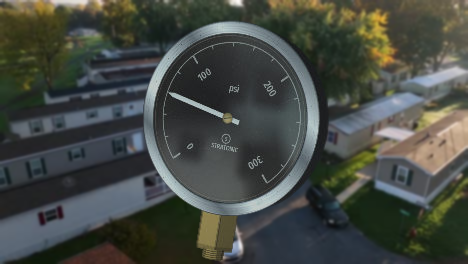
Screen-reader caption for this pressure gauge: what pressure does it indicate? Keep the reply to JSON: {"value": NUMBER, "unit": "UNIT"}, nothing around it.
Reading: {"value": 60, "unit": "psi"}
